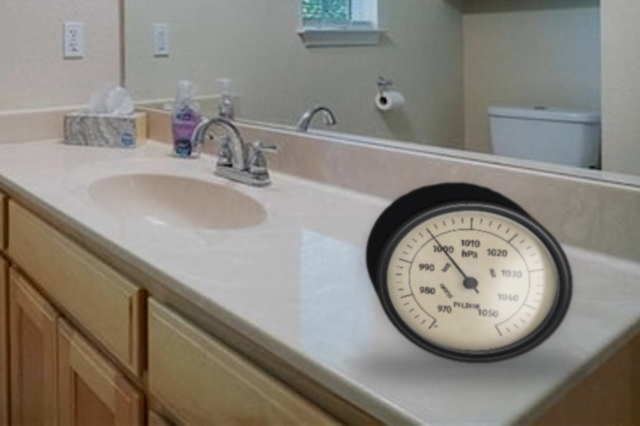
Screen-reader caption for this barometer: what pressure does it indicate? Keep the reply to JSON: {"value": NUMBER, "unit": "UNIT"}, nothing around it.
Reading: {"value": 1000, "unit": "hPa"}
